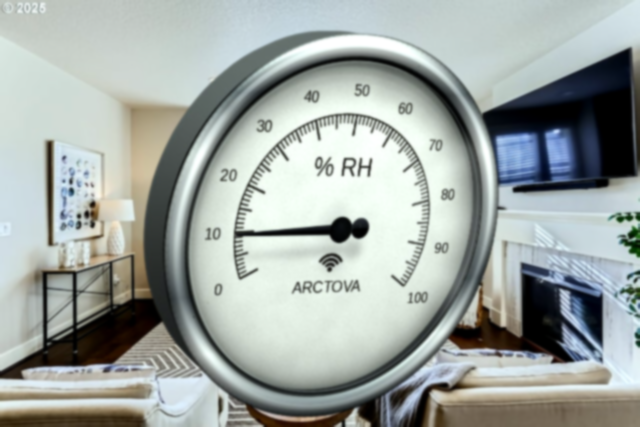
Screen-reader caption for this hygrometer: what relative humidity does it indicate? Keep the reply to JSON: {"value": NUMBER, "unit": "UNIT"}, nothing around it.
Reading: {"value": 10, "unit": "%"}
